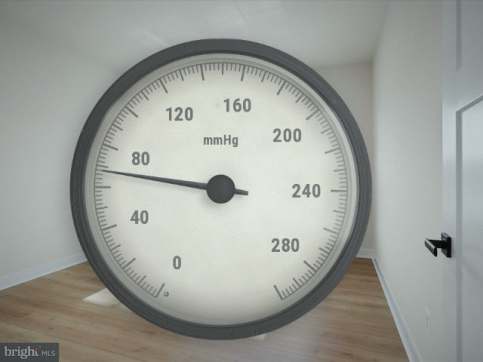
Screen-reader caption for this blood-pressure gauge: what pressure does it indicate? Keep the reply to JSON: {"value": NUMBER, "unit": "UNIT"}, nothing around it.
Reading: {"value": 68, "unit": "mmHg"}
